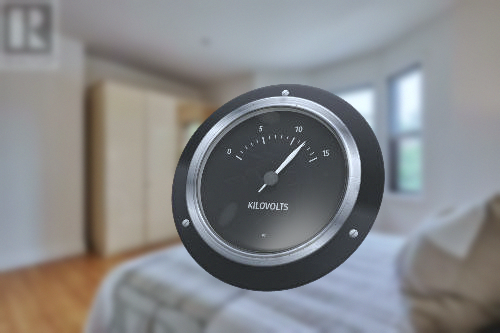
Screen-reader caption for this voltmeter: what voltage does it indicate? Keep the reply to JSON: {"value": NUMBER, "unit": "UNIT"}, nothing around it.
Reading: {"value": 12, "unit": "kV"}
